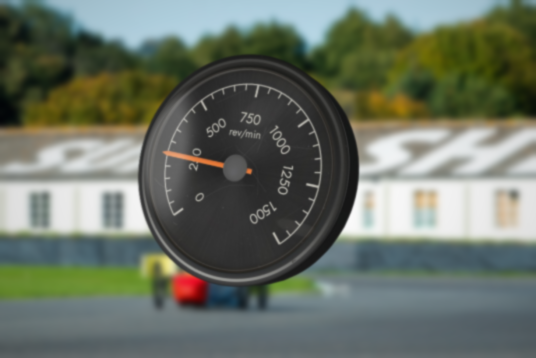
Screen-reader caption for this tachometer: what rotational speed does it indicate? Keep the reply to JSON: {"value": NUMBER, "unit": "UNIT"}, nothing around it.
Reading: {"value": 250, "unit": "rpm"}
